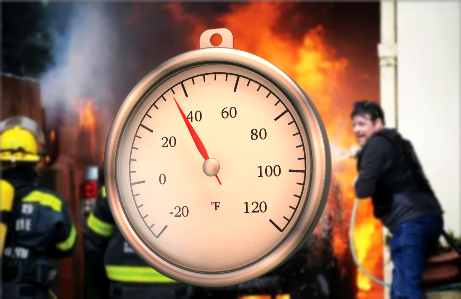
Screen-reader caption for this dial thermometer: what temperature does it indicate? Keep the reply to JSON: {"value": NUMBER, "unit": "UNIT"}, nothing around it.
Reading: {"value": 36, "unit": "°F"}
